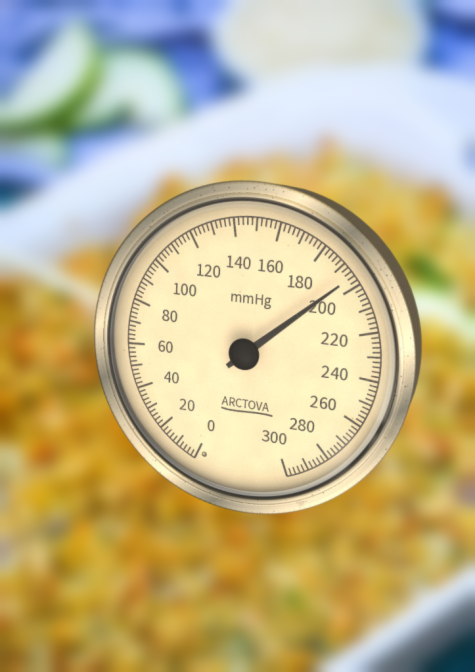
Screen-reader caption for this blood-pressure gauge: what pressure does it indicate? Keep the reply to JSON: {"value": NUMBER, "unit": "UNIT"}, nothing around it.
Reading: {"value": 196, "unit": "mmHg"}
